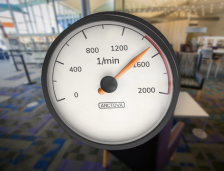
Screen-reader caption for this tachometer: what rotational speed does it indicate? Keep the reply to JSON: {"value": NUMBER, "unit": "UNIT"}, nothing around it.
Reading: {"value": 1500, "unit": "rpm"}
